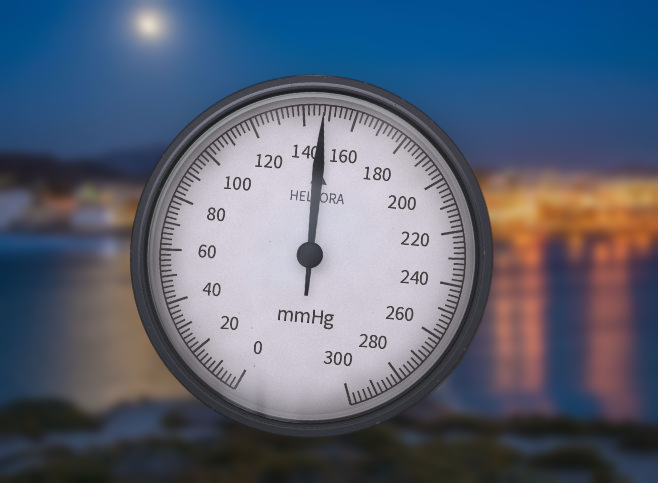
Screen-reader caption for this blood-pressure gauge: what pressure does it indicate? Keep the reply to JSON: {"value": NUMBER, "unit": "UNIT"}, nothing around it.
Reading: {"value": 148, "unit": "mmHg"}
